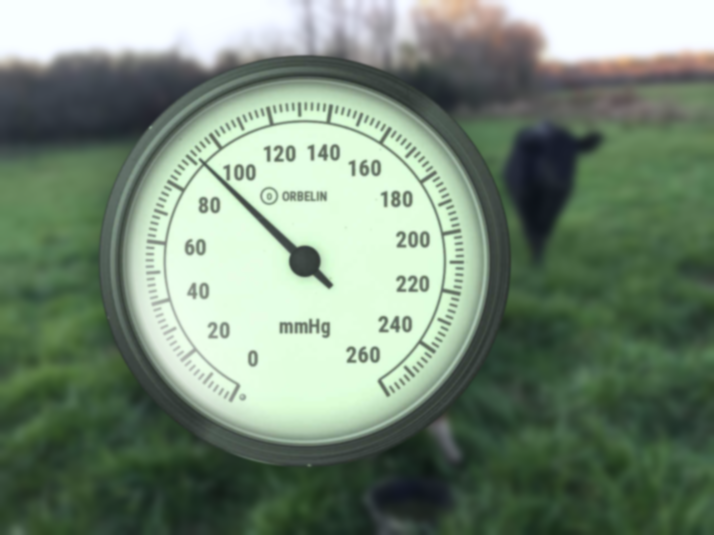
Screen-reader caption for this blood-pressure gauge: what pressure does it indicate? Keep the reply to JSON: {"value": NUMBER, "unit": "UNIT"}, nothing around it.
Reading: {"value": 92, "unit": "mmHg"}
